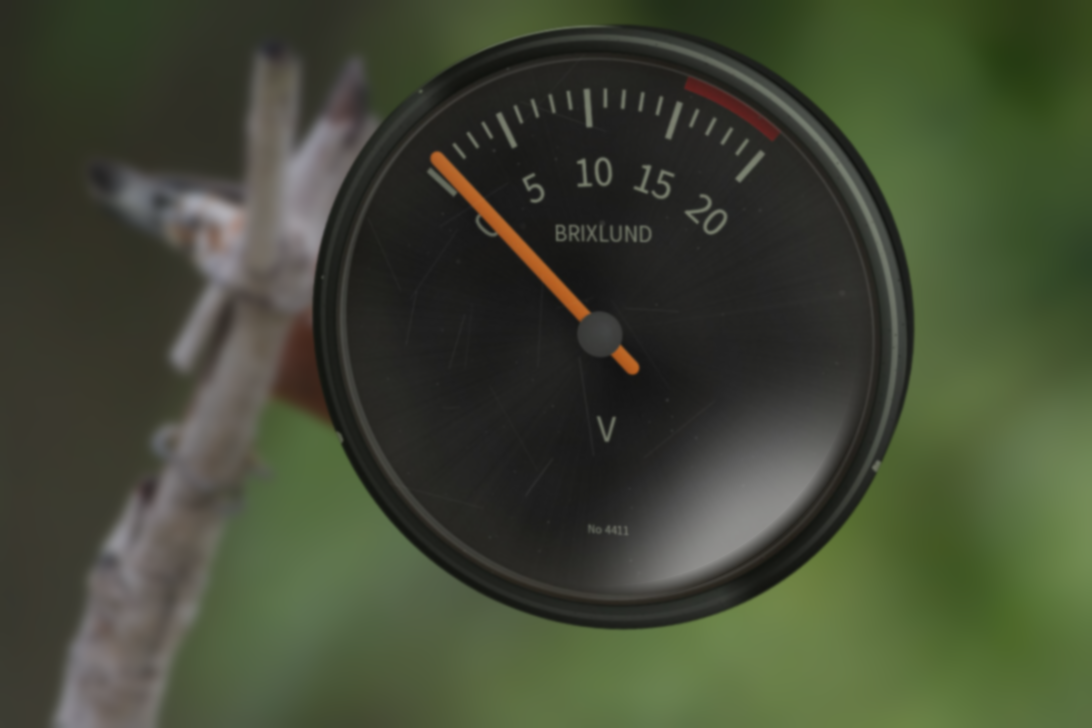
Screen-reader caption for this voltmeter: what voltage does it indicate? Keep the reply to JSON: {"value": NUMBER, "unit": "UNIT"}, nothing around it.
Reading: {"value": 1, "unit": "V"}
